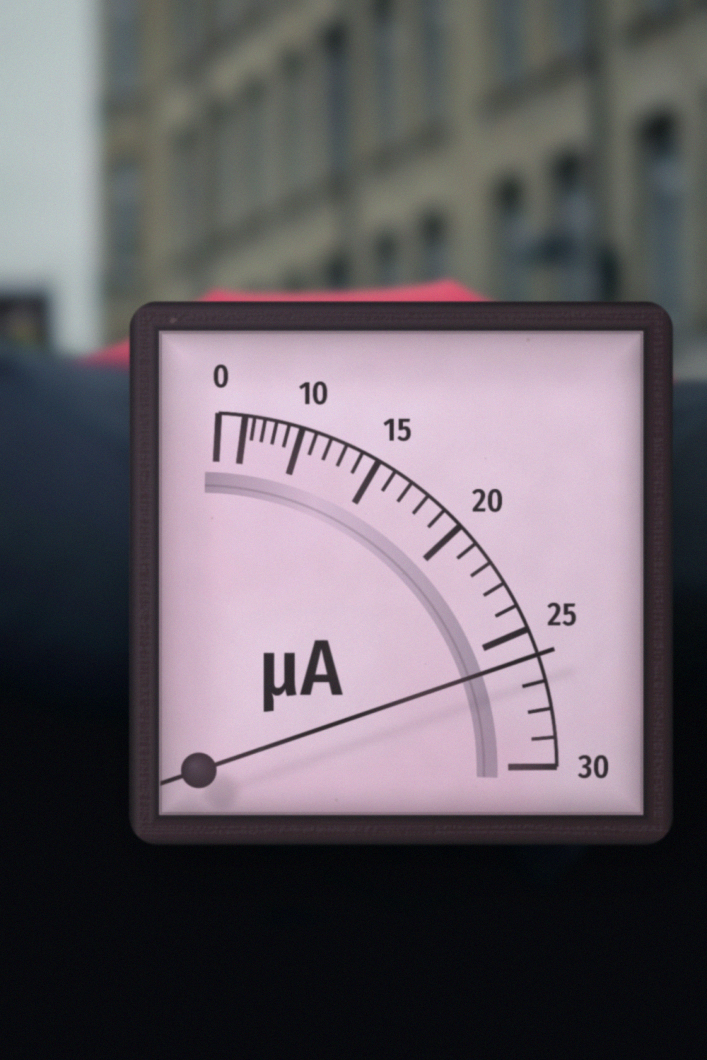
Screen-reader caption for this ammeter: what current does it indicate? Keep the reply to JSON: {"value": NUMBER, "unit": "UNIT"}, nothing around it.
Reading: {"value": 26, "unit": "µA"}
